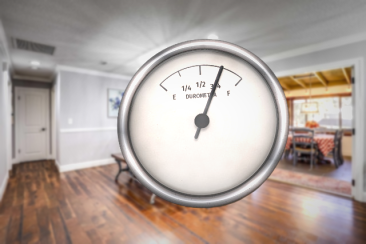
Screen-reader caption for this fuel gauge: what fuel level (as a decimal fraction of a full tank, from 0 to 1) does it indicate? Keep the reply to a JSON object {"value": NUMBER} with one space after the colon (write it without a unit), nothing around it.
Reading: {"value": 0.75}
